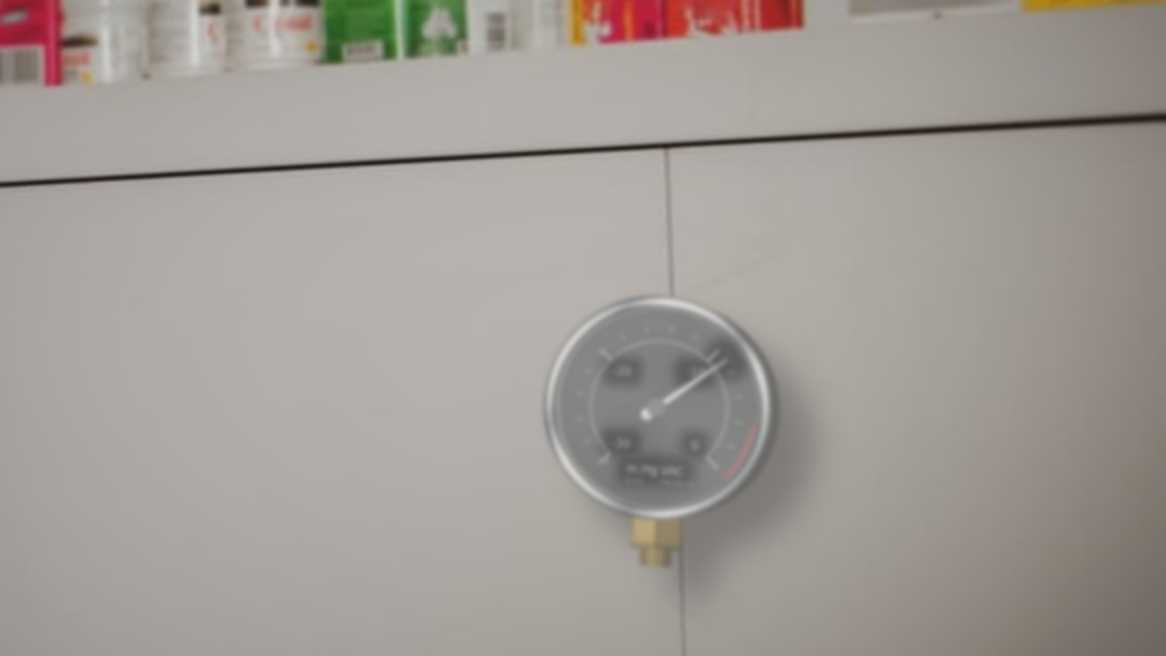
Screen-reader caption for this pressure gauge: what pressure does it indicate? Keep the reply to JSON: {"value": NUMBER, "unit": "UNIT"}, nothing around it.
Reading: {"value": -9, "unit": "inHg"}
